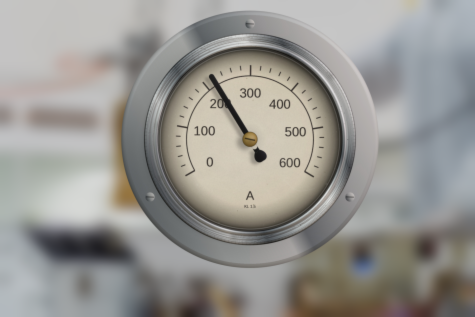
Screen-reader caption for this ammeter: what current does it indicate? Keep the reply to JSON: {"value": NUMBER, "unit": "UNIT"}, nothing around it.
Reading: {"value": 220, "unit": "A"}
